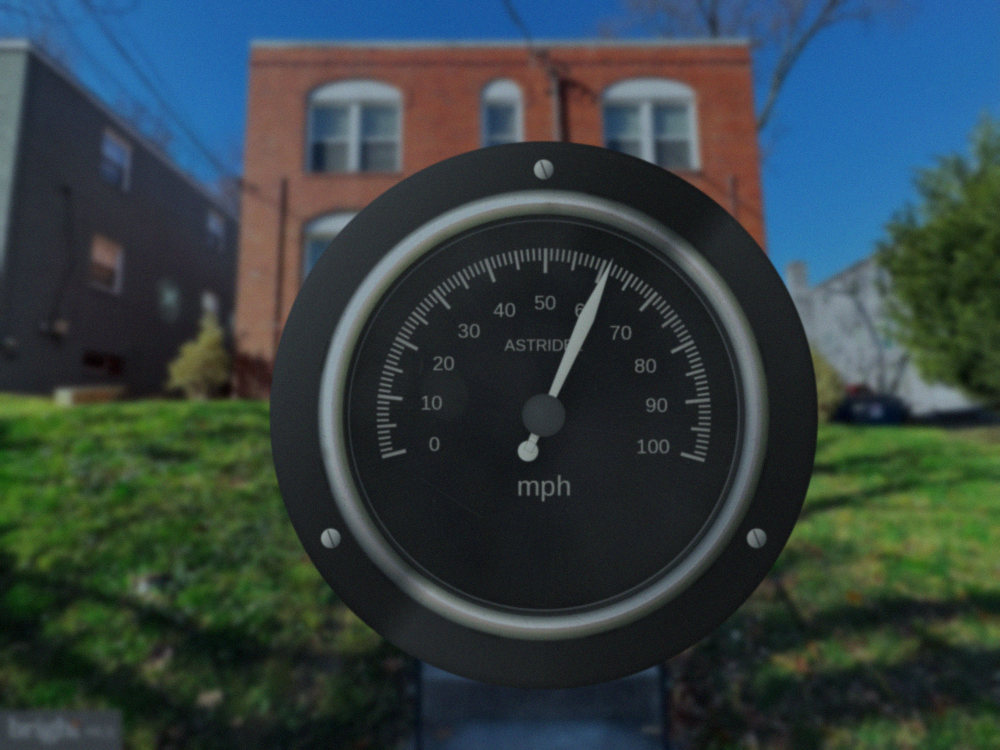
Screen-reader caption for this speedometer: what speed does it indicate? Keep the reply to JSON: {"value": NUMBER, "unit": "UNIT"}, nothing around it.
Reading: {"value": 61, "unit": "mph"}
